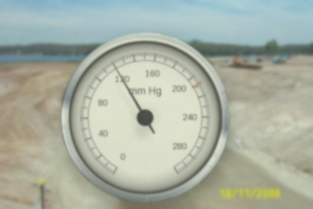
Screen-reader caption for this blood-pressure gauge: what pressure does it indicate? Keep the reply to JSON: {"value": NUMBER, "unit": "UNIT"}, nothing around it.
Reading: {"value": 120, "unit": "mmHg"}
